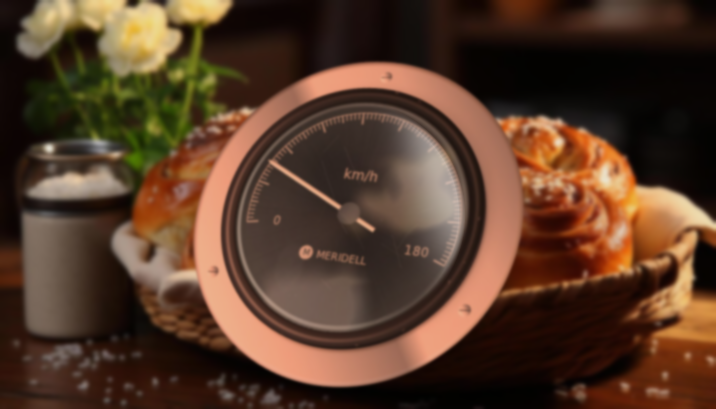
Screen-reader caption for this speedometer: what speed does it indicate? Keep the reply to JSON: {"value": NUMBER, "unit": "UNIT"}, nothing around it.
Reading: {"value": 30, "unit": "km/h"}
